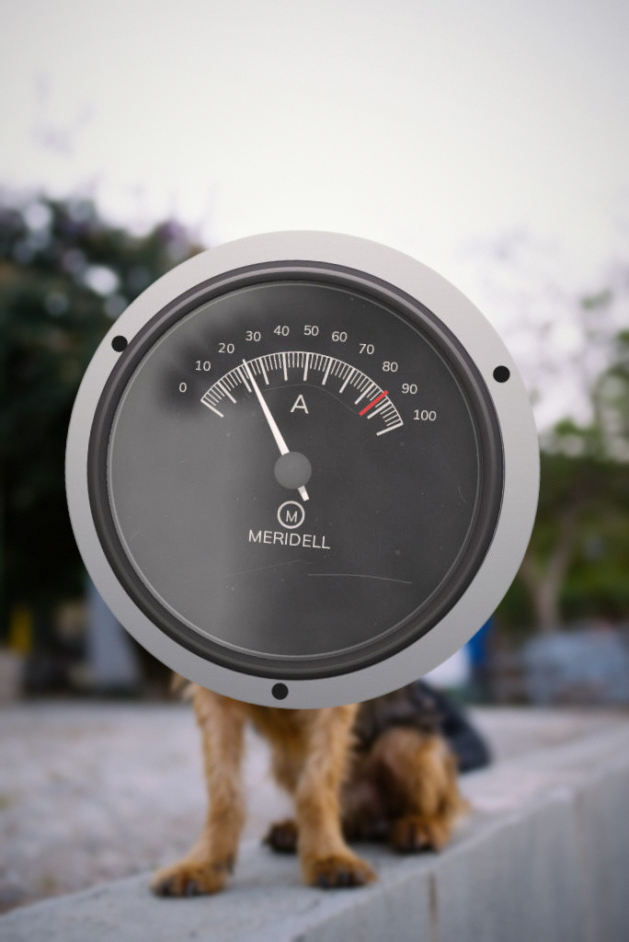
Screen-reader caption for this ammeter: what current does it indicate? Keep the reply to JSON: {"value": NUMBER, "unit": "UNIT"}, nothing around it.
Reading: {"value": 24, "unit": "A"}
